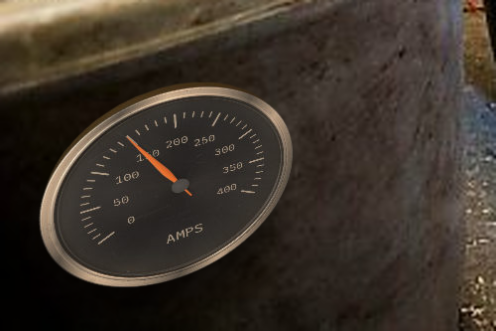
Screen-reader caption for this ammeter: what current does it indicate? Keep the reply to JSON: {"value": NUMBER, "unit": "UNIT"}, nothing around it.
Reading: {"value": 150, "unit": "A"}
